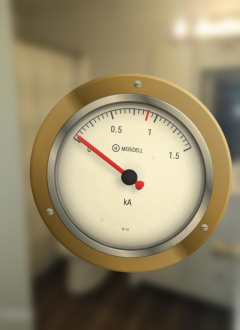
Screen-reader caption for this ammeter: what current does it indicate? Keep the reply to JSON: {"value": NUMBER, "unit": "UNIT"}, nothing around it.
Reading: {"value": 0.05, "unit": "kA"}
